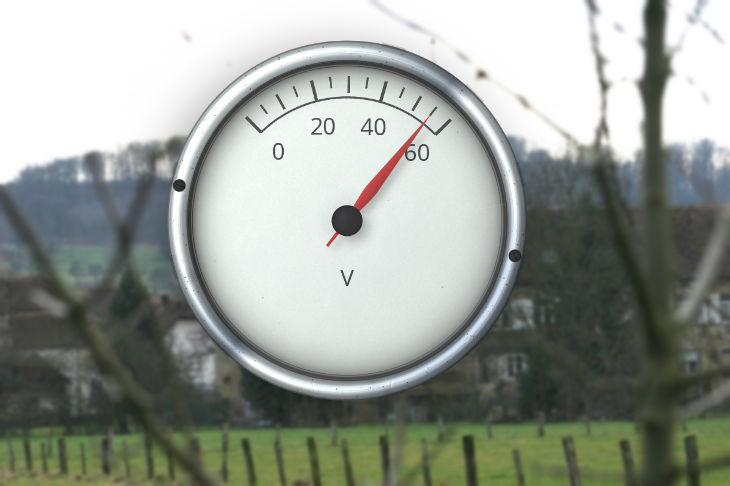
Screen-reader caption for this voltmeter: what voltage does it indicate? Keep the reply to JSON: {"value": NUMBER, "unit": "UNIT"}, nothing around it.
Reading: {"value": 55, "unit": "V"}
